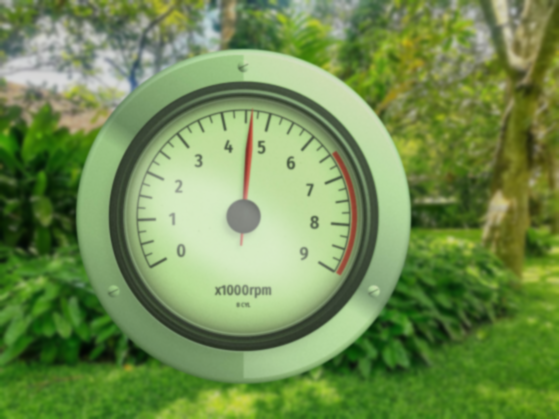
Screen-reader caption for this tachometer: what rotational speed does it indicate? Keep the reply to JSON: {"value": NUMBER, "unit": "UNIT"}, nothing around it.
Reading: {"value": 4625, "unit": "rpm"}
